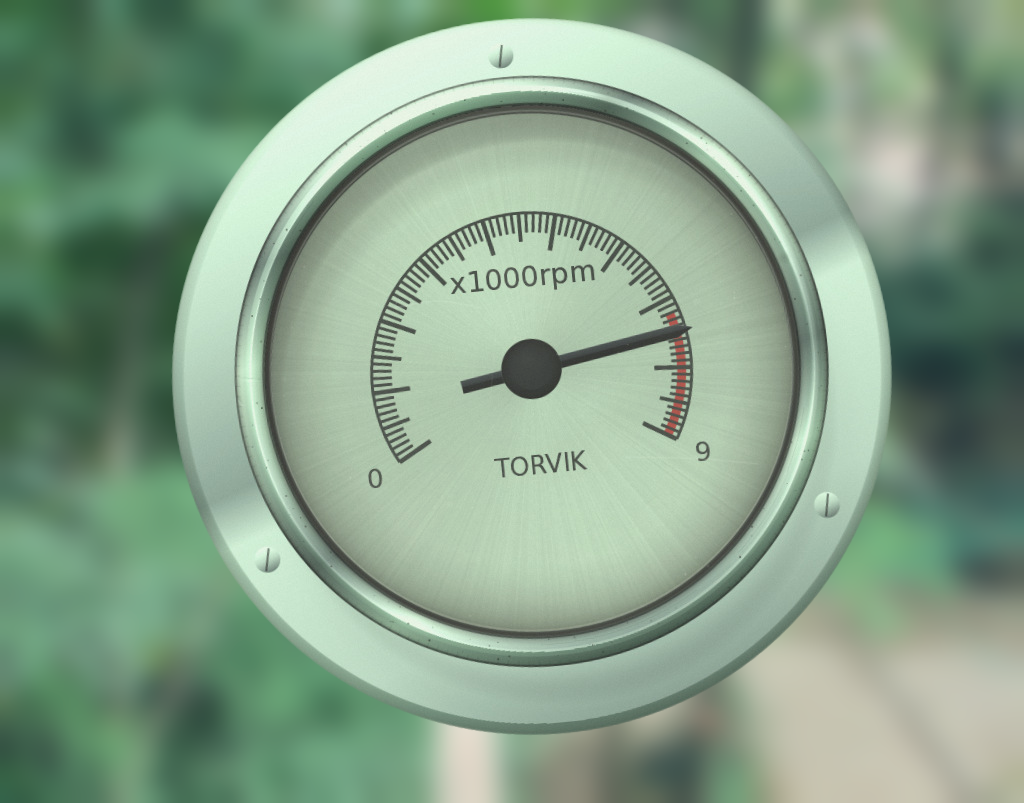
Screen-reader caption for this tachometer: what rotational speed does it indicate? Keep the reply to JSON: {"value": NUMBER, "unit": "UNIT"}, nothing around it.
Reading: {"value": 7500, "unit": "rpm"}
